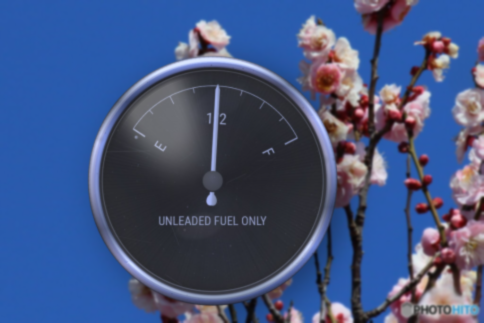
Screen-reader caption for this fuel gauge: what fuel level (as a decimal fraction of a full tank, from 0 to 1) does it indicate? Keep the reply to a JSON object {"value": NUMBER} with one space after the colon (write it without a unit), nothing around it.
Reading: {"value": 0.5}
